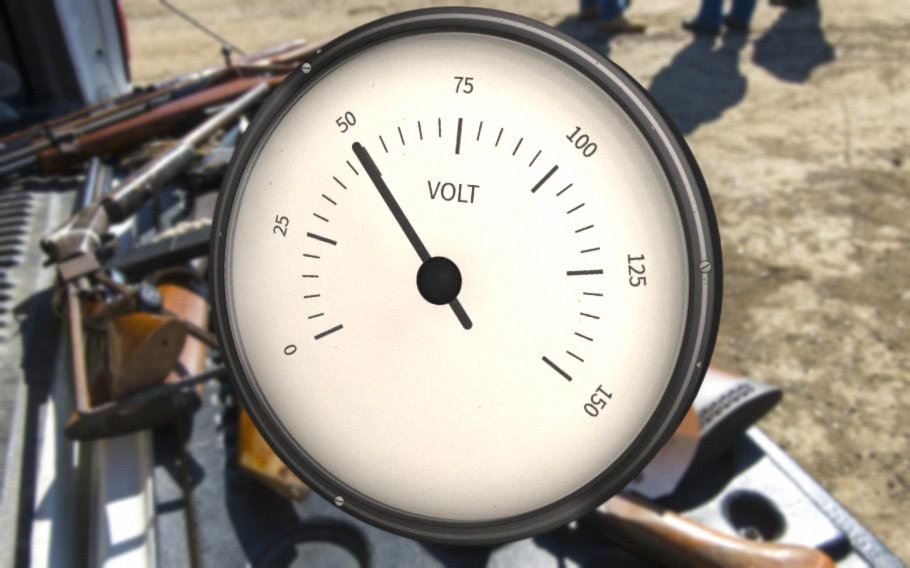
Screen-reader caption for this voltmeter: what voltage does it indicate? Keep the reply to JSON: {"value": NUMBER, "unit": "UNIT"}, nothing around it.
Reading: {"value": 50, "unit": "V"}
